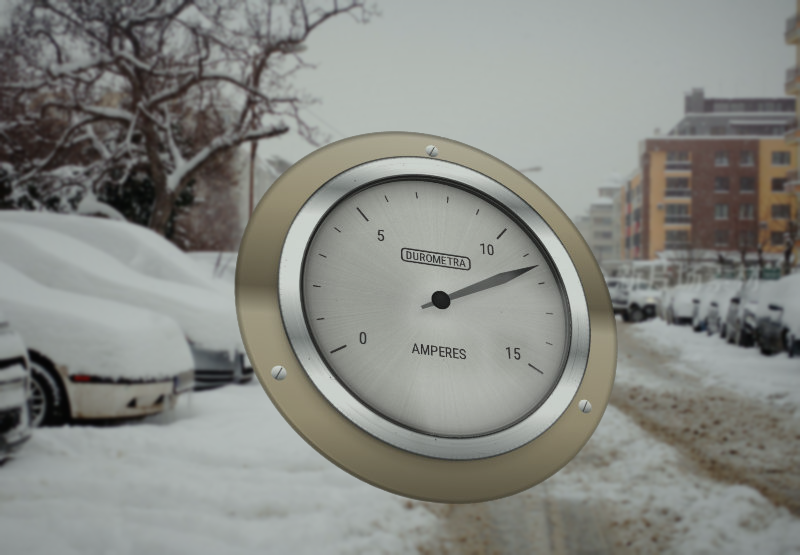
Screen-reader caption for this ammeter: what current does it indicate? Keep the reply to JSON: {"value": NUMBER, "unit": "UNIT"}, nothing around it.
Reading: {"value": 11.5, "unit": "A"}
